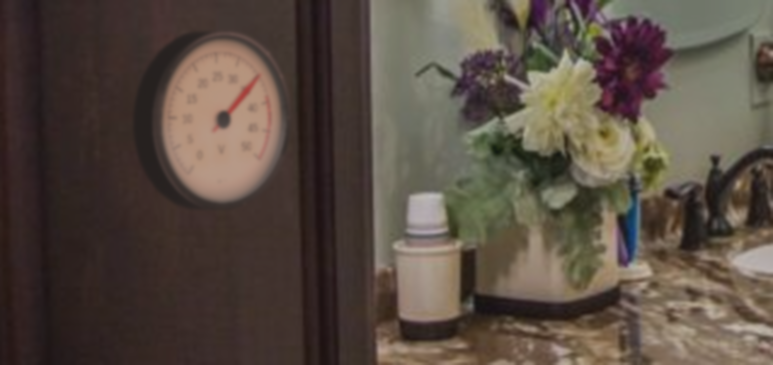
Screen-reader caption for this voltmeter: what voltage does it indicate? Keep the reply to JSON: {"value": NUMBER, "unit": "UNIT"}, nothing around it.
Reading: {"value": 35, "unit": "V"}
